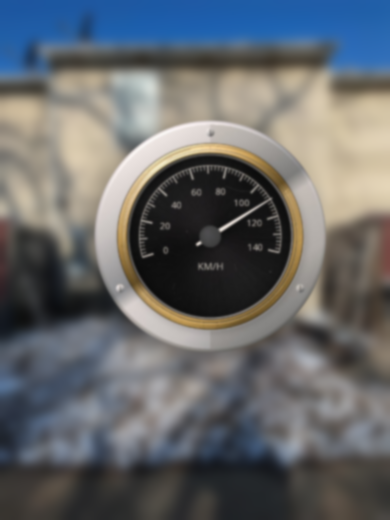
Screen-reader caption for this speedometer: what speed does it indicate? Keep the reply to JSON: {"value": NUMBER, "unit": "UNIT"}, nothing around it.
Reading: {"value": 110, "unit": "km/h"}
